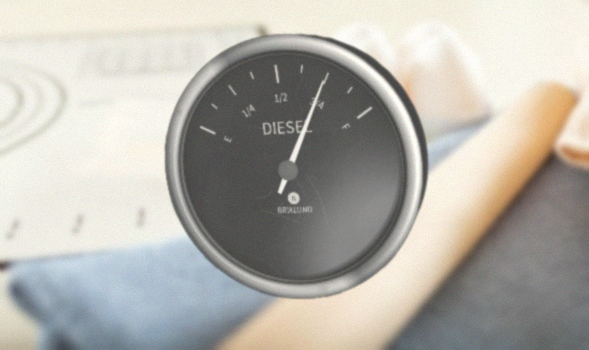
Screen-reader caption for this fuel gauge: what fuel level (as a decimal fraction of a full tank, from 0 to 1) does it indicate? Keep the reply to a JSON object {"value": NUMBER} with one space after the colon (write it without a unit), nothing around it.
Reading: {"value": 0.75}
